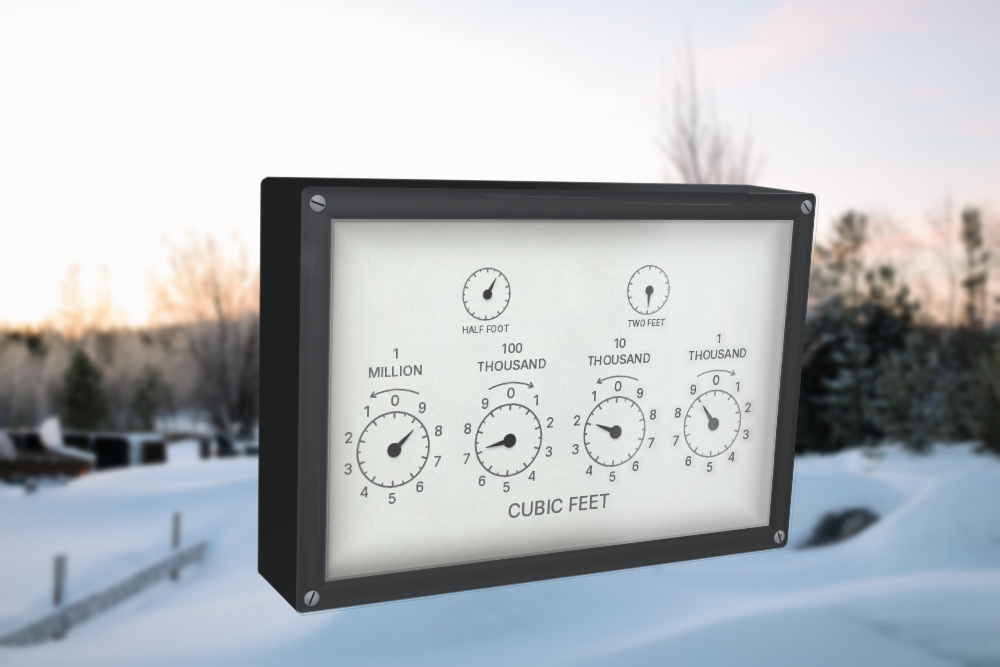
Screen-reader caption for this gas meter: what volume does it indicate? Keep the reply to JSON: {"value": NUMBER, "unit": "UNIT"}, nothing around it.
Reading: {"value": 871900, "unit": "ft³"}
